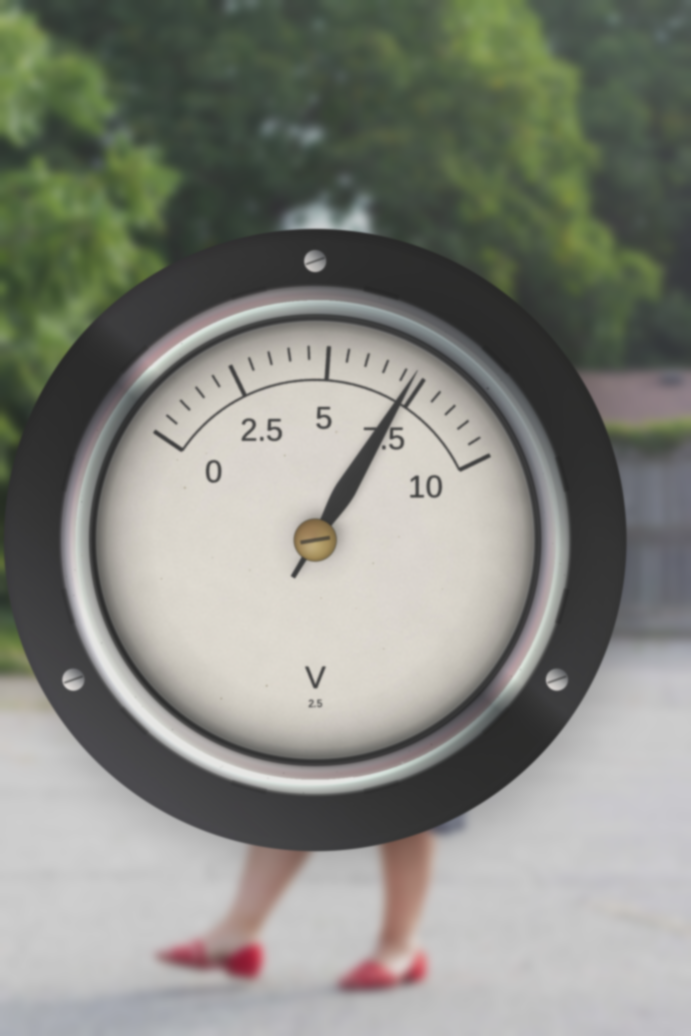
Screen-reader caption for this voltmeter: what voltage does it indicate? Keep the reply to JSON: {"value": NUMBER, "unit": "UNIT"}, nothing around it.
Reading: {"value": 7.25, "unit": "V"}
